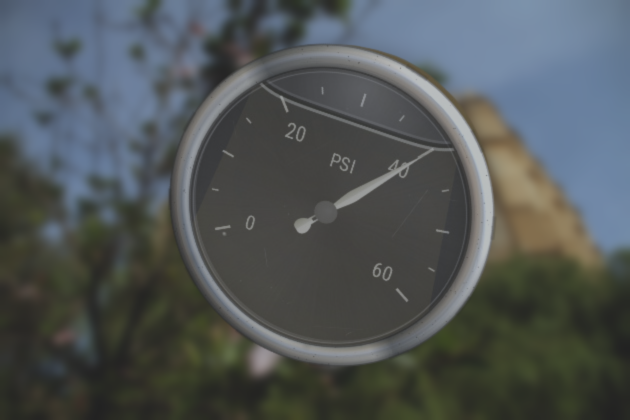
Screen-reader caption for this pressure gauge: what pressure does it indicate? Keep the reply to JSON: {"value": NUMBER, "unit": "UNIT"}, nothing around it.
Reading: {"value": 40, "unit": "psi"}
